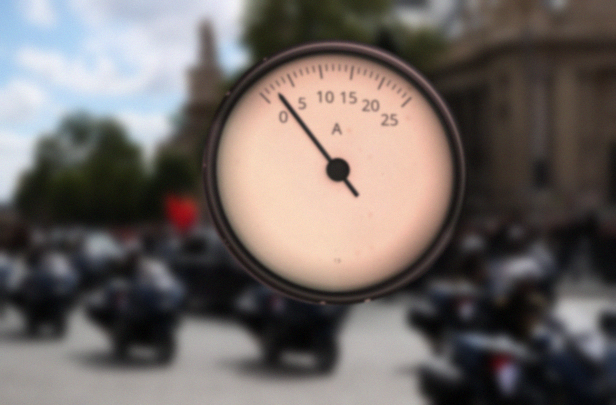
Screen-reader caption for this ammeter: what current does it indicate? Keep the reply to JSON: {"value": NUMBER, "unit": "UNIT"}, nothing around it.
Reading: {"value": 2, "unit": "A"}
